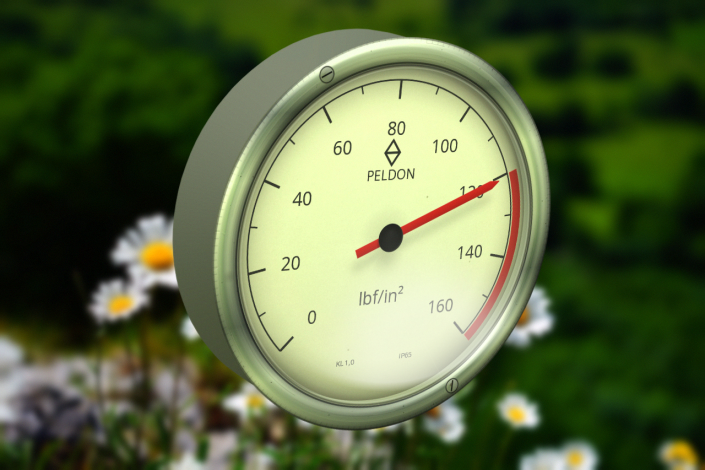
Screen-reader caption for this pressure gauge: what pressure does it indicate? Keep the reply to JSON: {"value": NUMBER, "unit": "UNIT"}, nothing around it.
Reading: {"value": 120, "unit": "psi"}
